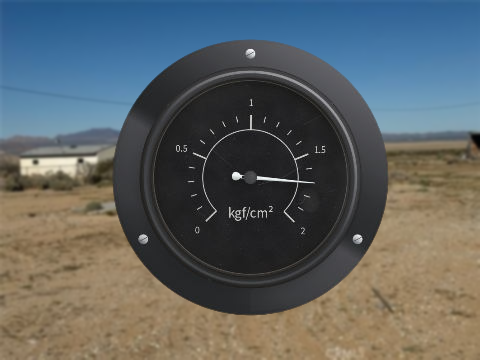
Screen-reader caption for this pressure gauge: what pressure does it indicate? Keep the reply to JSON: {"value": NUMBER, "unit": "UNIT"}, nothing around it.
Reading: {"value": 1.7, "unit": "kg/cm²"}
